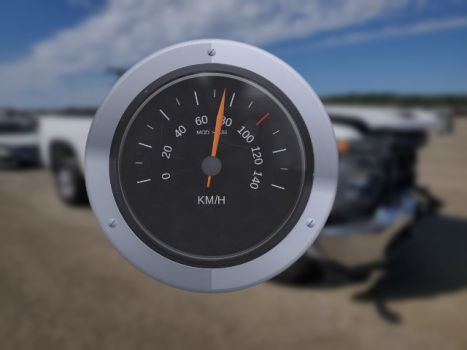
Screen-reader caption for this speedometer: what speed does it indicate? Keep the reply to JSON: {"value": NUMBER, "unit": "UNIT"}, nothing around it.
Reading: {"value": 75, "unit": "km/h"}
